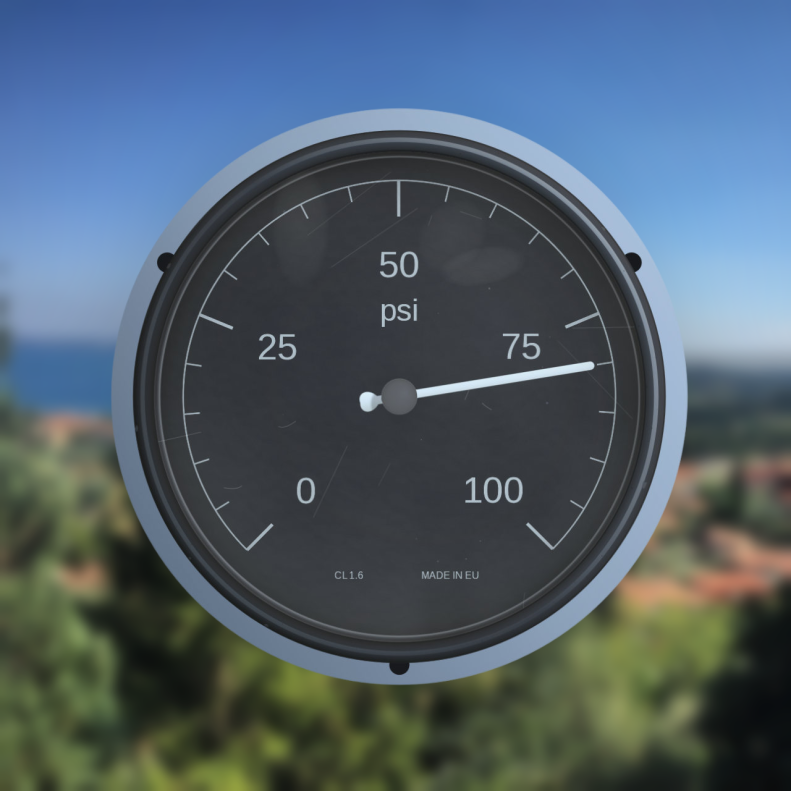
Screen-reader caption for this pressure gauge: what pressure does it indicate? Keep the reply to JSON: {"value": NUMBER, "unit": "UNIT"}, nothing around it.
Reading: {"value": 80, "unit": "psi"}
